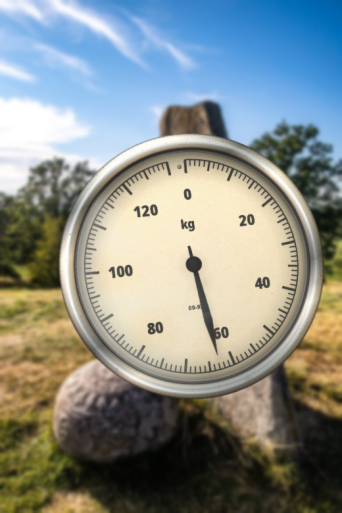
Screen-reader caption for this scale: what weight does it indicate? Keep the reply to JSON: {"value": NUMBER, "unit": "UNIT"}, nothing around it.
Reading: {"value": 63, "unit": "kg"}
